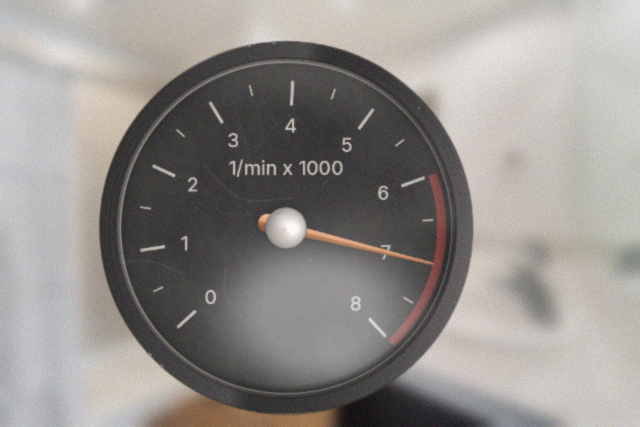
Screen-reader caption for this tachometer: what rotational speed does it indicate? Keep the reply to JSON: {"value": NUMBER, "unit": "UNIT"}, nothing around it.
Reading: {"value": 7000, "unit": "rpm"}
